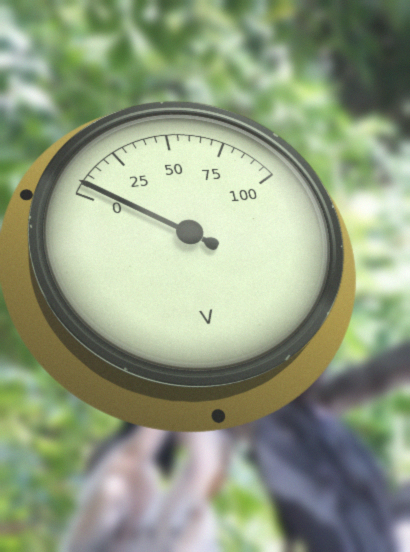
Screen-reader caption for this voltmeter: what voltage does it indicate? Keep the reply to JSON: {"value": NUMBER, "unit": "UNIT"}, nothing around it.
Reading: {"value": 5, "unit": "V"}
